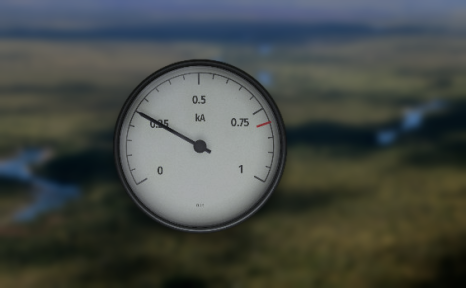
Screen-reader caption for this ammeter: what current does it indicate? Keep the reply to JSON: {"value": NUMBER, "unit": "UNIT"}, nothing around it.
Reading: {"value": 0.25, "unit": "kA"}
